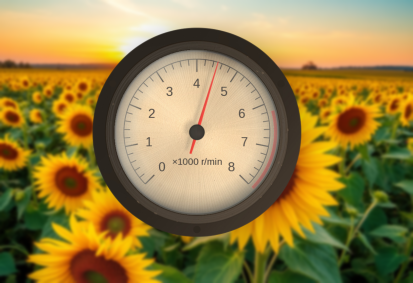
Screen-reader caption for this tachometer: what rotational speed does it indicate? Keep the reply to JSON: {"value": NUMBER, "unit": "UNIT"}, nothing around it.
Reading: {"value": 4500, "unit": "rpm"}
